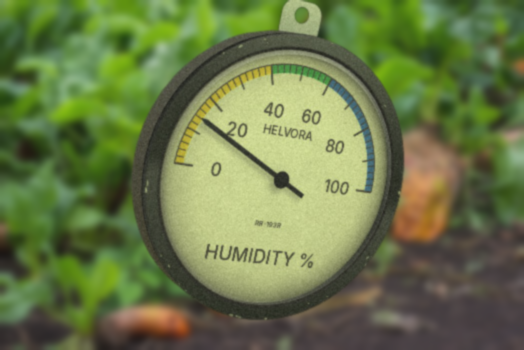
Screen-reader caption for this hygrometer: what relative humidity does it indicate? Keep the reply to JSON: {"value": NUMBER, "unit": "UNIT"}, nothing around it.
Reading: {"value": 14, "unit": "%"}
